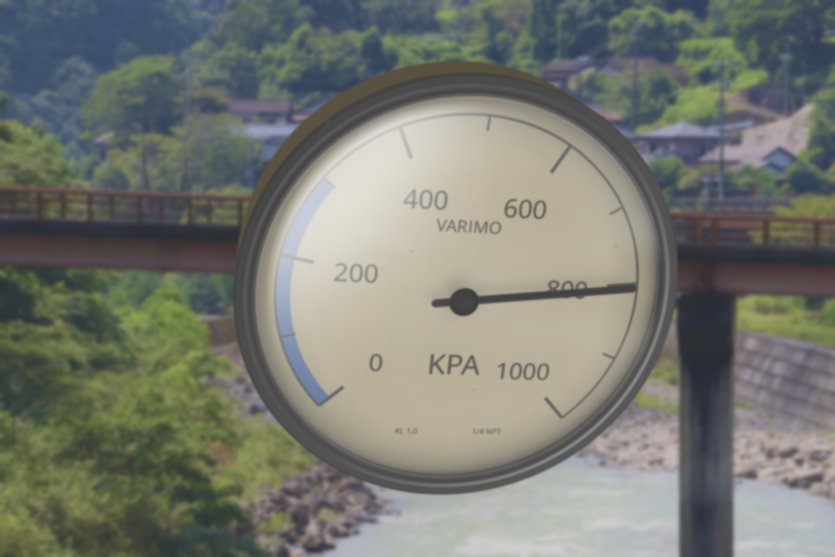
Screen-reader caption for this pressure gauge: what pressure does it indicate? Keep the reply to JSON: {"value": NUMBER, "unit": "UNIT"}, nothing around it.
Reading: {"value": 800, "unit": "kPa"}
